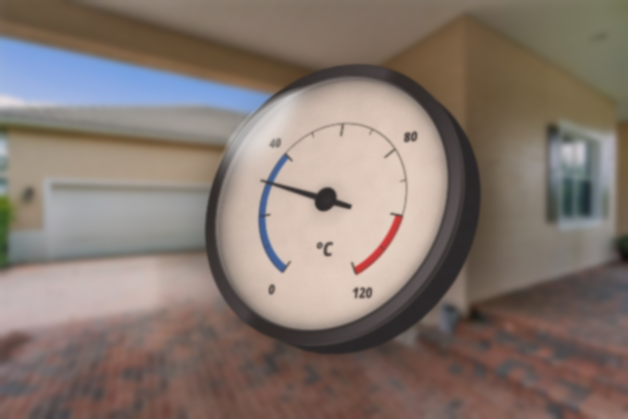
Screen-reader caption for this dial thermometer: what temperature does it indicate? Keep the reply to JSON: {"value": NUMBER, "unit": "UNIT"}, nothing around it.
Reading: {"value": 30, "unit": "°C"}
